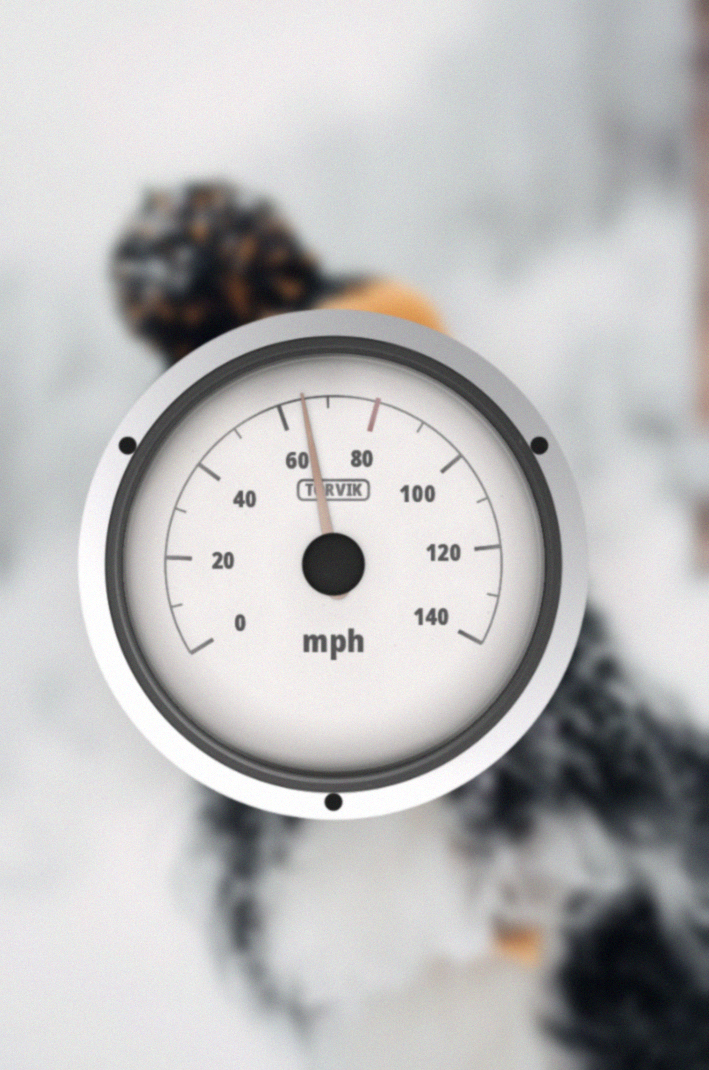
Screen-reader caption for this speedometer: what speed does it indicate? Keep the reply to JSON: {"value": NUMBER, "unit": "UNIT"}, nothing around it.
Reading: {"value": 65, "unit": "mph"}
